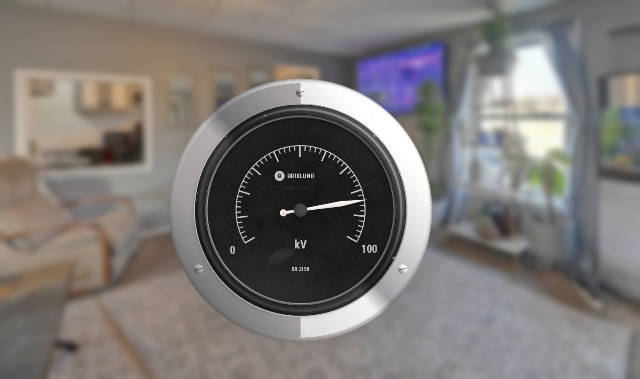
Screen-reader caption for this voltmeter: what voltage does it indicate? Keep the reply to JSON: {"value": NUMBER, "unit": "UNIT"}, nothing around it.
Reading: {"value": 84, "unit": "kV"}
